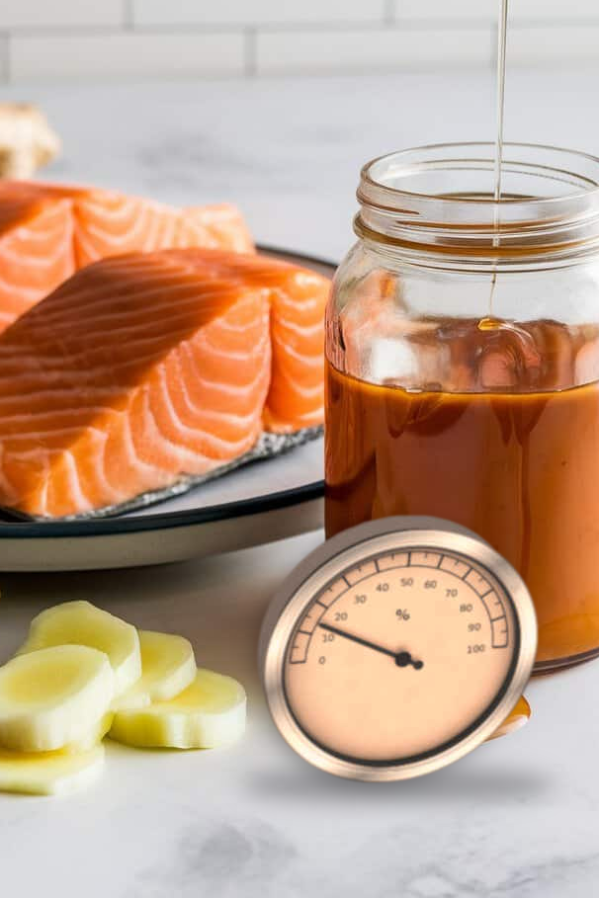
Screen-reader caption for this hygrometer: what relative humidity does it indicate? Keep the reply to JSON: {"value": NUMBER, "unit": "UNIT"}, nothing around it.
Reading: {"value": 15, "unit": "%"}
